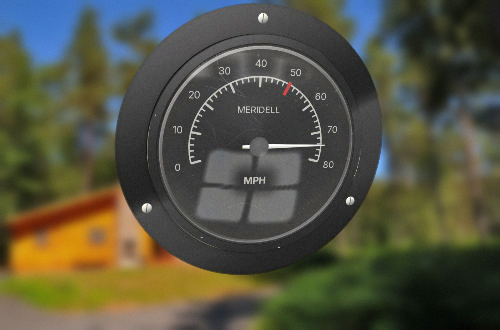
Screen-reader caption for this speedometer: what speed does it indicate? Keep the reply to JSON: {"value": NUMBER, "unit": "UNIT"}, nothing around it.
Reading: {"value": 74, "unit": "mph"}
